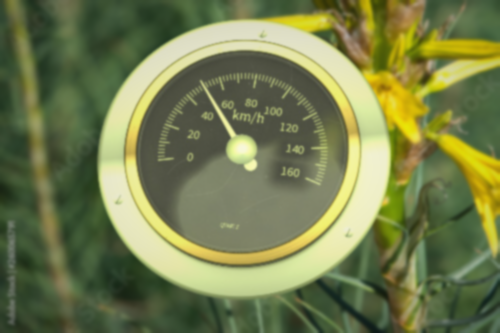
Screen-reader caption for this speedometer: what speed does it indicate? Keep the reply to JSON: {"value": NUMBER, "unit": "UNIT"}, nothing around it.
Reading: {"value": 50, "unit": "km/h"}
